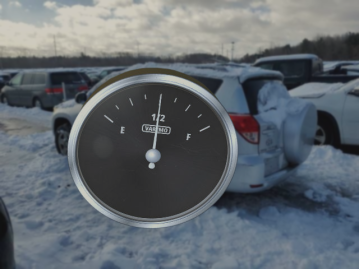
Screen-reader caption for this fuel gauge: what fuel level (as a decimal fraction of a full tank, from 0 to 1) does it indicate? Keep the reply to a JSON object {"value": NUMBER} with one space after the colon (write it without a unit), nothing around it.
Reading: {"value": 0.5}
